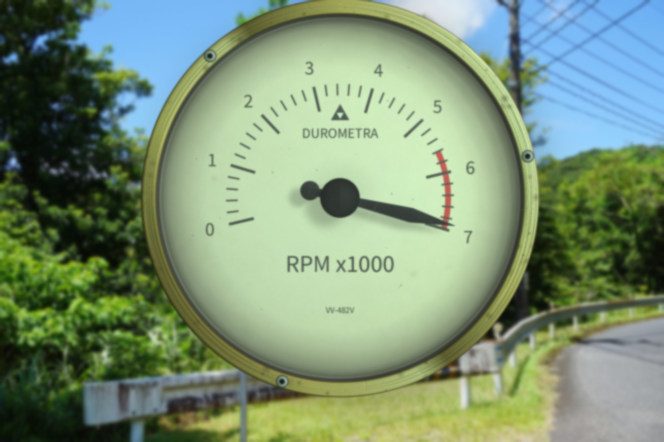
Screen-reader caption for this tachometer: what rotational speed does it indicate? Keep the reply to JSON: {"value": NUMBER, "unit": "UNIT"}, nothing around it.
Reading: {"value": 6900, "unit": "rpm"}
